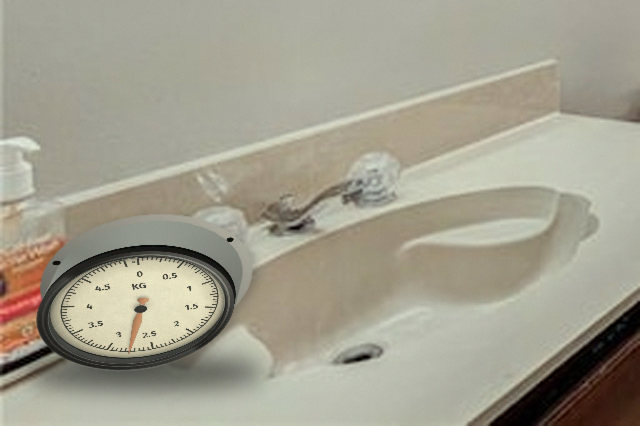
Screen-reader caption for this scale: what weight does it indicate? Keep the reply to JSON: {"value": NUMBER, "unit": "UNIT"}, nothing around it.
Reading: {"value": 2.75, "unit": "kg"}
